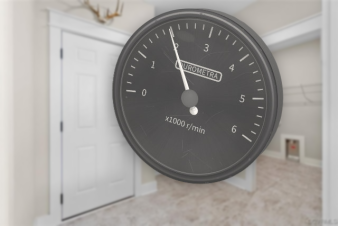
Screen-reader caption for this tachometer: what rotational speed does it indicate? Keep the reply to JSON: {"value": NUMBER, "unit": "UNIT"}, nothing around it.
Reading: {"value": 2000, "unit": "rpm"}
